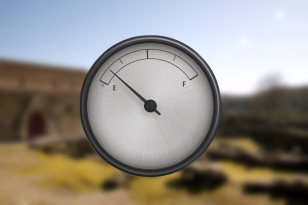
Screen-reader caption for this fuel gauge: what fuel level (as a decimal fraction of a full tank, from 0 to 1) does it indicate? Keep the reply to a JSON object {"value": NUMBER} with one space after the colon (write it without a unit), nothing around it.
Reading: {"value": 0.125}
